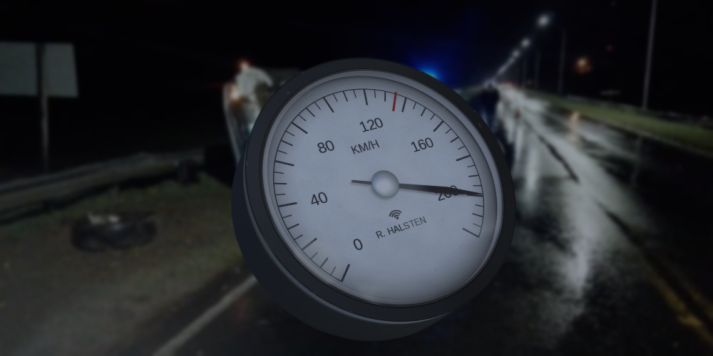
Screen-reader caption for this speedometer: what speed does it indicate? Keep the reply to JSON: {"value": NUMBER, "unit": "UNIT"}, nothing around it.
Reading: {"value": 200, "unit": "km/h"}
